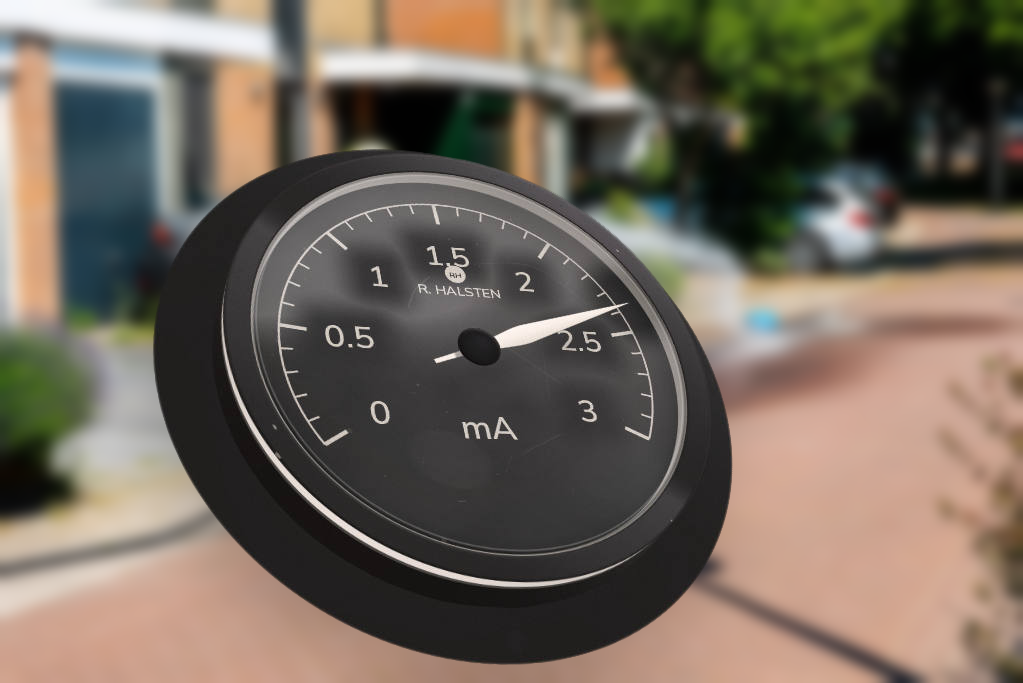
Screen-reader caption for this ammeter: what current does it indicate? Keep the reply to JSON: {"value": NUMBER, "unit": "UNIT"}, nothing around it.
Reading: {"value": 2.4, "unit": "mA"}
